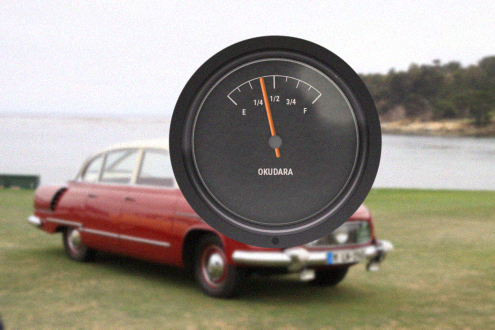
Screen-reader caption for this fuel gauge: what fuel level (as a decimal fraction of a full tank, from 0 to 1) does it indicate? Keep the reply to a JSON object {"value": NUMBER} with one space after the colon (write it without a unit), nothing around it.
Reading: {"value": 0.375}
